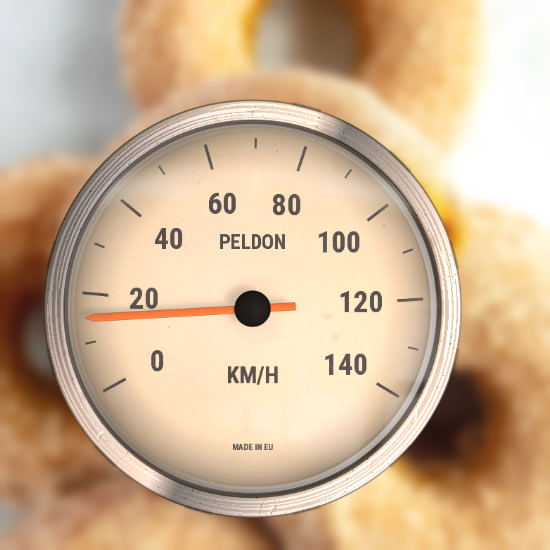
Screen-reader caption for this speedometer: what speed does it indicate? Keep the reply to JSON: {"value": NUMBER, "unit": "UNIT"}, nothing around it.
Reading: {"value": 15, "unit": "km/h"}
